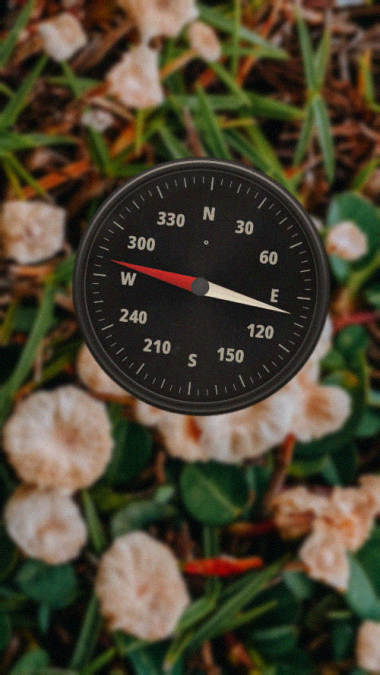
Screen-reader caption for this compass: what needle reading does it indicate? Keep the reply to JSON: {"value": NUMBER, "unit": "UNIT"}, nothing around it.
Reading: {"value": 280, "unit": "°"}
